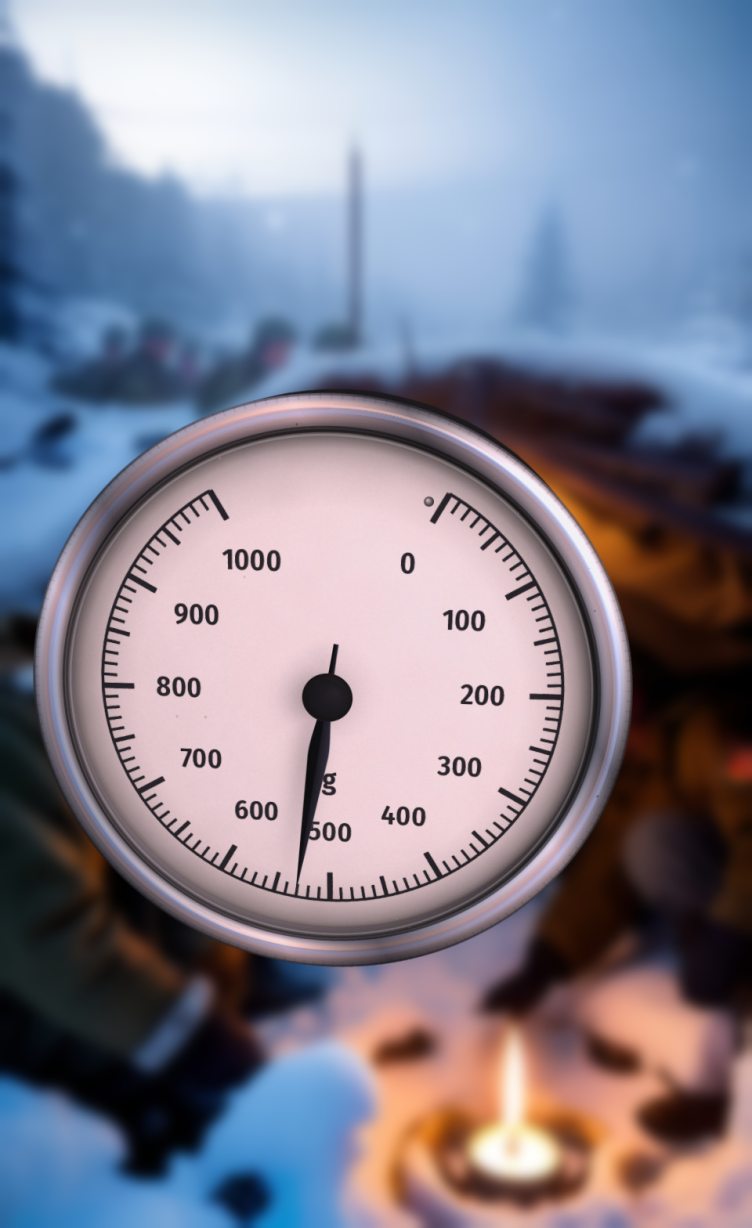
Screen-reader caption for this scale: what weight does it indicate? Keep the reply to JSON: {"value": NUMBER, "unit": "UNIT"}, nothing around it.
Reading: {"value": 530, "unit": "g"}
